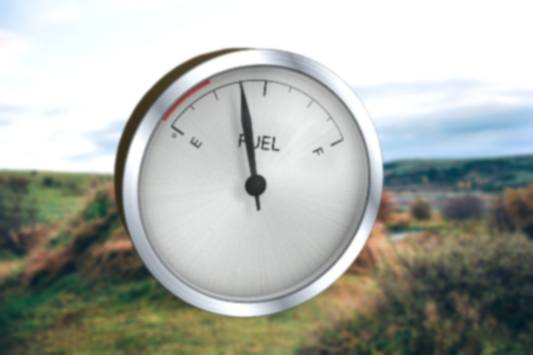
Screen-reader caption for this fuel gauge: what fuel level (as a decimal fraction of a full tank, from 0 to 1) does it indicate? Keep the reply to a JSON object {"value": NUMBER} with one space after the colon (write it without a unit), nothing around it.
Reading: {"value": 0.375}
